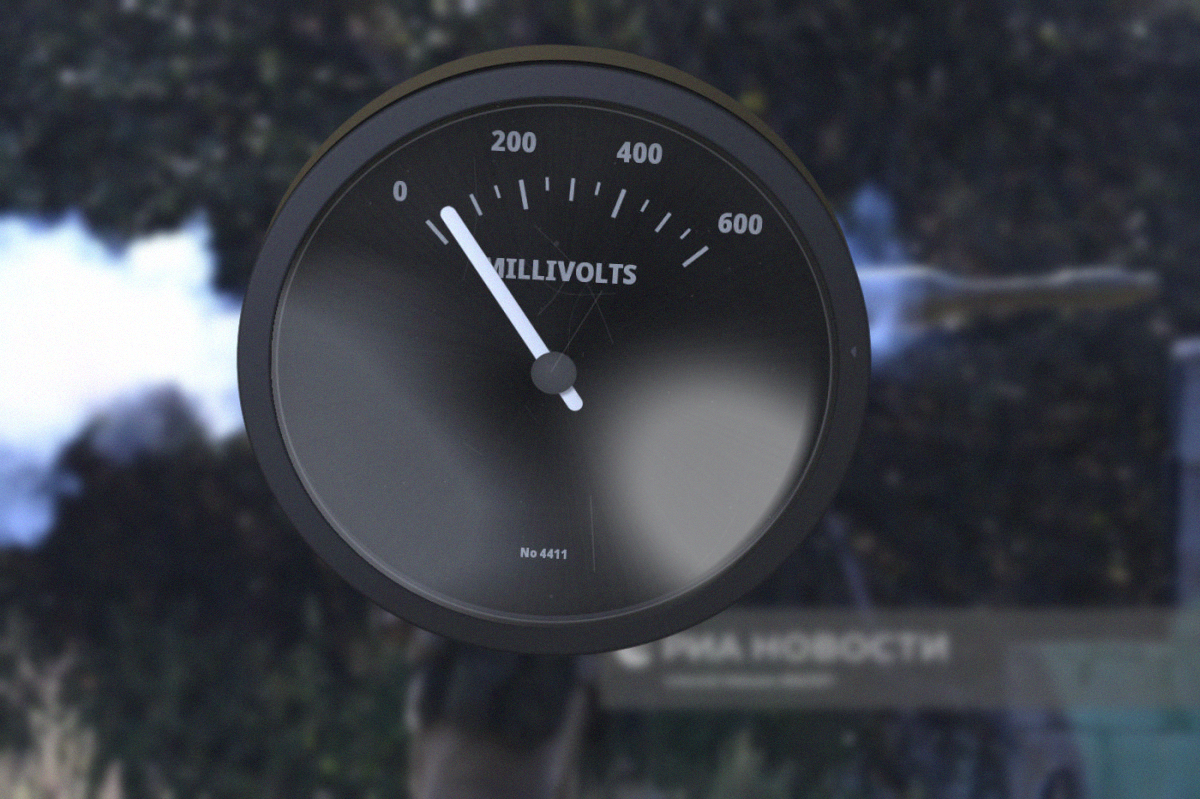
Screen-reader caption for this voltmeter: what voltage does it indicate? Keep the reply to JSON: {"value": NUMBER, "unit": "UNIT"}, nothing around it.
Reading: {"value": 50, "unit": "mV"}
